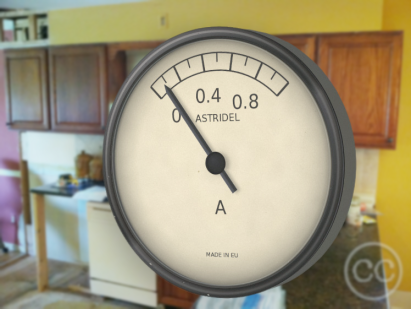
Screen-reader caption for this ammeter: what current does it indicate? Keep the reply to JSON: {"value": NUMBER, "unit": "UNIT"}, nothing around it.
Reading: {"value": 0.1, "unit": "A"}
